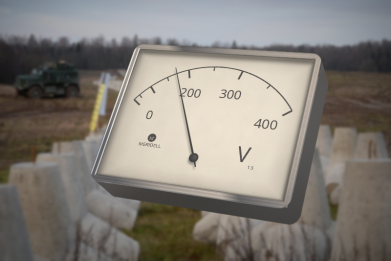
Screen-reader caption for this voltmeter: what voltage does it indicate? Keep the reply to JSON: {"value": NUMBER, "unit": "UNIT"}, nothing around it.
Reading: {"value": 175, "unit": "V"}
